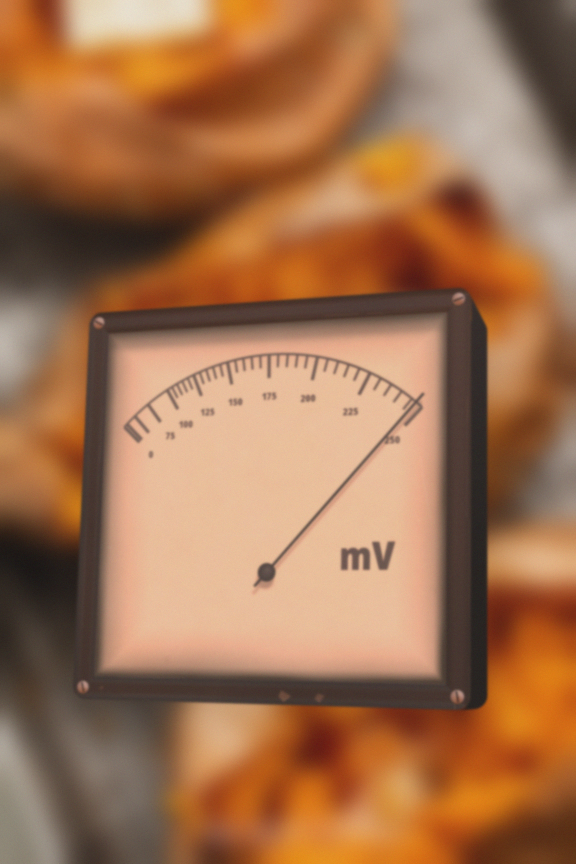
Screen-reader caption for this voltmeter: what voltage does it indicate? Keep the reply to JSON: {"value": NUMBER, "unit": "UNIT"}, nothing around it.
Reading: {"value": 247.5, "unit": "mV"}
